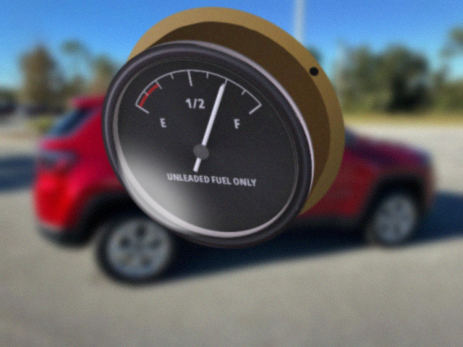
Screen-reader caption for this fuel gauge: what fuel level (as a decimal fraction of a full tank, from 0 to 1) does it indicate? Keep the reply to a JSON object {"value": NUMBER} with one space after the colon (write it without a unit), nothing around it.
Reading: {"value": 0.75}
